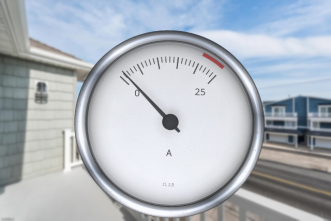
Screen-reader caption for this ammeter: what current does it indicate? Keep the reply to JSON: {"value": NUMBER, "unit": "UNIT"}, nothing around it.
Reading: {"value": 1, "unit": "A"}
